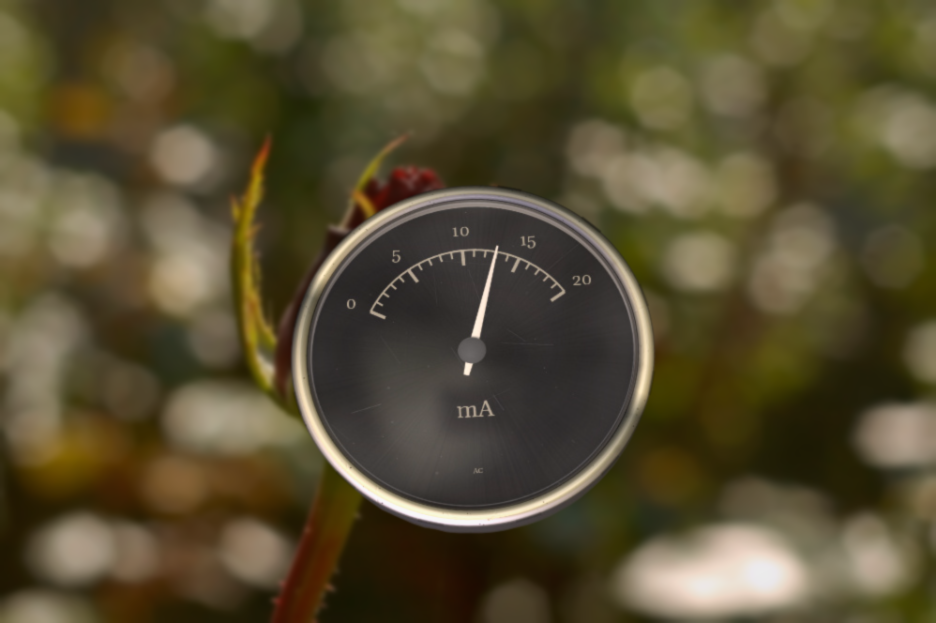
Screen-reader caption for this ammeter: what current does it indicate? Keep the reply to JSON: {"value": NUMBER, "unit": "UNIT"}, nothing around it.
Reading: {"value": 13, "unit": "mA"}
